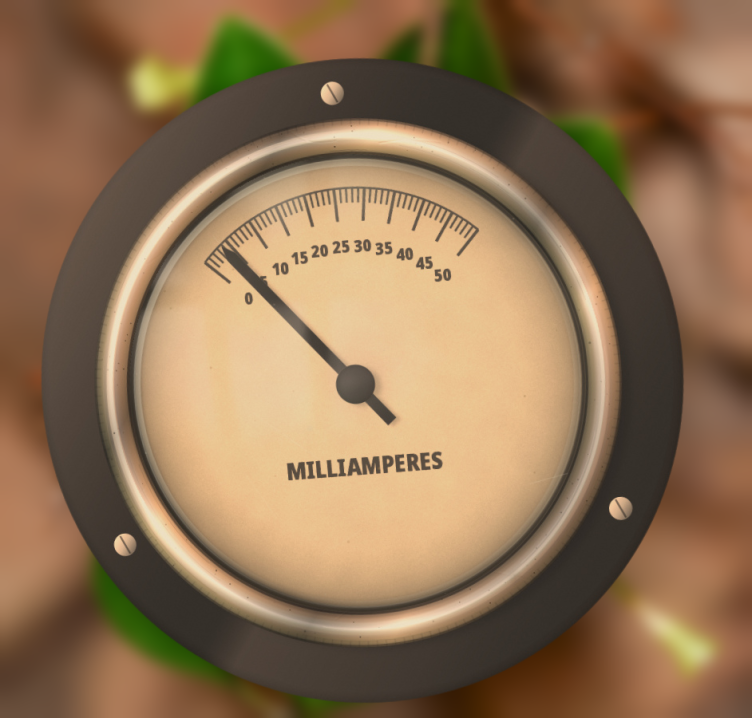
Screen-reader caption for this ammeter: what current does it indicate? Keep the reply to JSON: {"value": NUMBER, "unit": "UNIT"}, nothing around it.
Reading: {"value": 4, "unit": "mA"}
